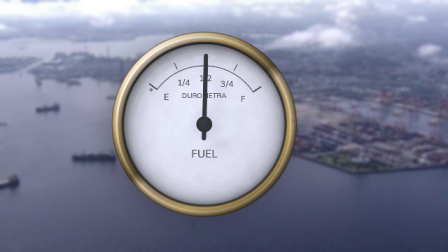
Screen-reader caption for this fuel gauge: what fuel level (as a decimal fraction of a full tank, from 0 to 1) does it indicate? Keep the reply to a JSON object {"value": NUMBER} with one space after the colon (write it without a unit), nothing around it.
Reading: {"value": 0.5}
